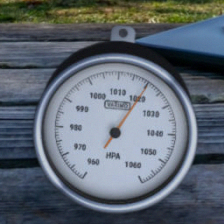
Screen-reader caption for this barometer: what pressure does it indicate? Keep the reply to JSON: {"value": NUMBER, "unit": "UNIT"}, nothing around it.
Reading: {"value": 1020, "unit": "hPa"}
